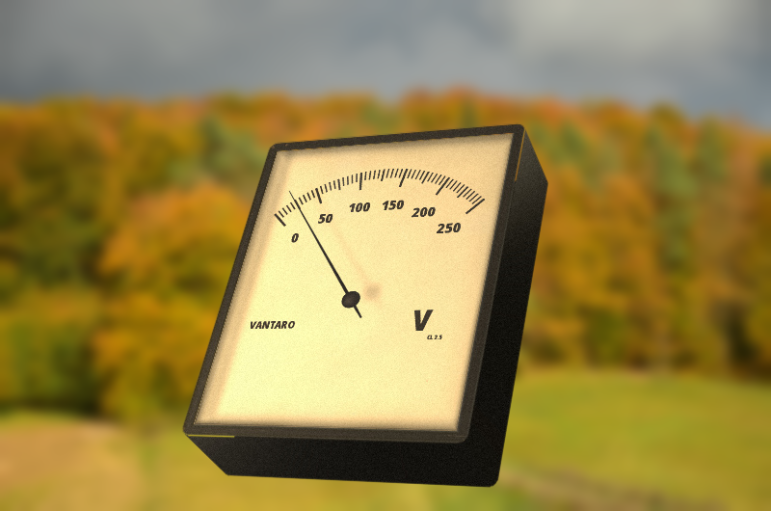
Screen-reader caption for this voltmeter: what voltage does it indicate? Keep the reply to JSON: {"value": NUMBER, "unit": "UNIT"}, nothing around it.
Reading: {"value": 25, "unit": "V"}
